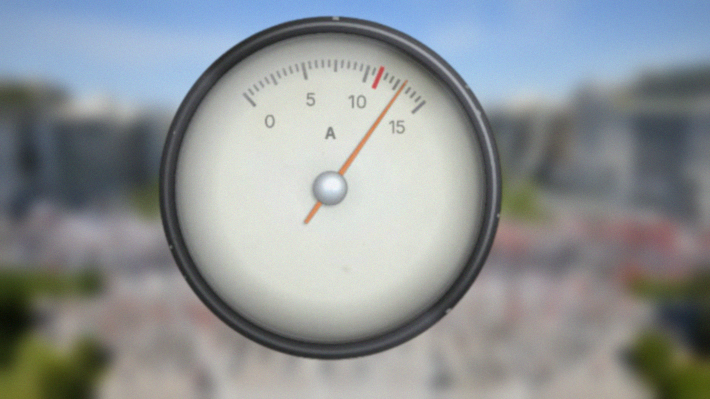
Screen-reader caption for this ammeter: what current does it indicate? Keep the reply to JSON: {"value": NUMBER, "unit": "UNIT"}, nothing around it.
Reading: {"value": 13, "unit": "A"}
